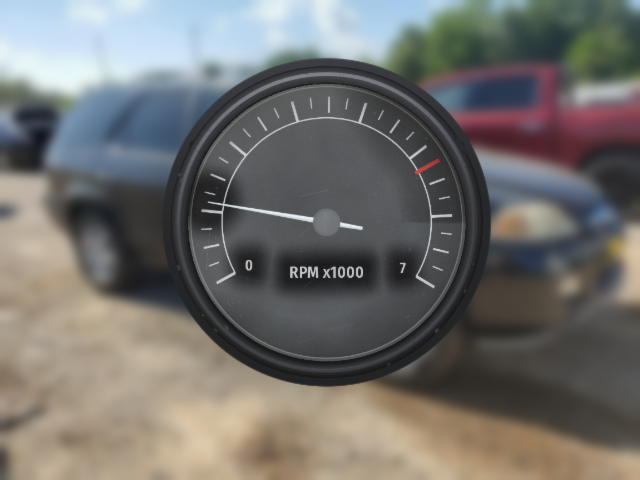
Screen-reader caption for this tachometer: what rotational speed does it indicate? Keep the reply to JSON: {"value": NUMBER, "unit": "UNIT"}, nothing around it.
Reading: {"value": 1125, "unit": "rpm"}
